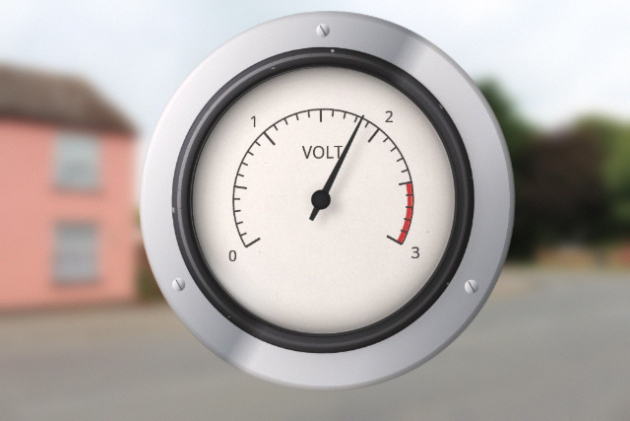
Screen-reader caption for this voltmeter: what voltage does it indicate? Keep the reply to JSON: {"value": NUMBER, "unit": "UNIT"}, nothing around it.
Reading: {"value": 1.85, "unit": "V"}
